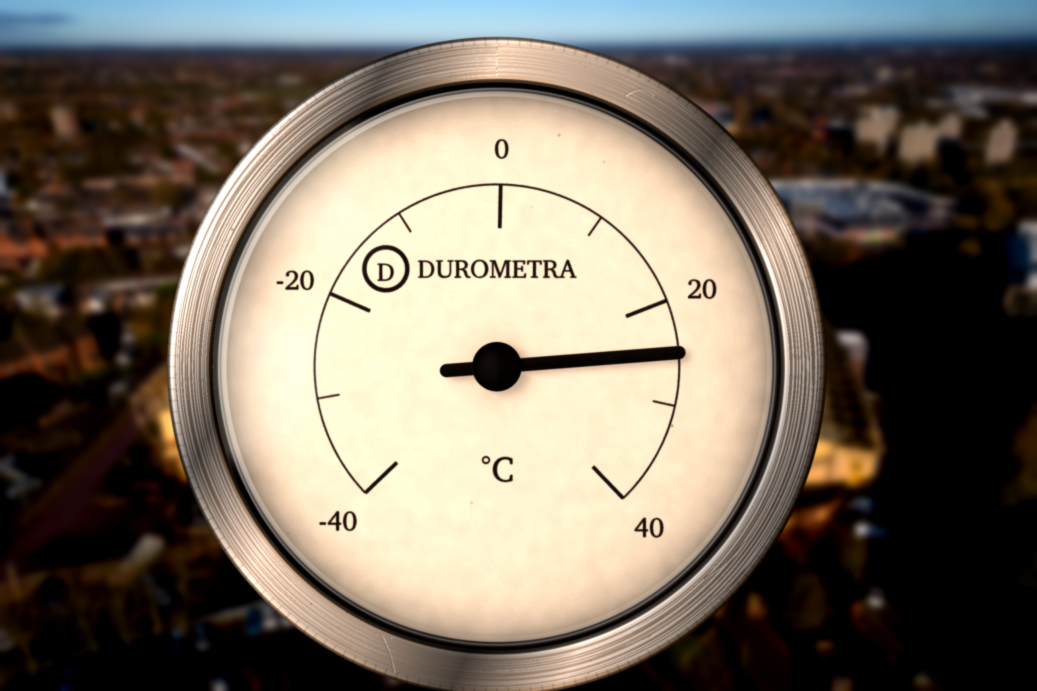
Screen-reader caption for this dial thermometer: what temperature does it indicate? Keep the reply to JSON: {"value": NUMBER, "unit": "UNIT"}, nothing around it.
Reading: {"value": 25, "unit": "°C"}
